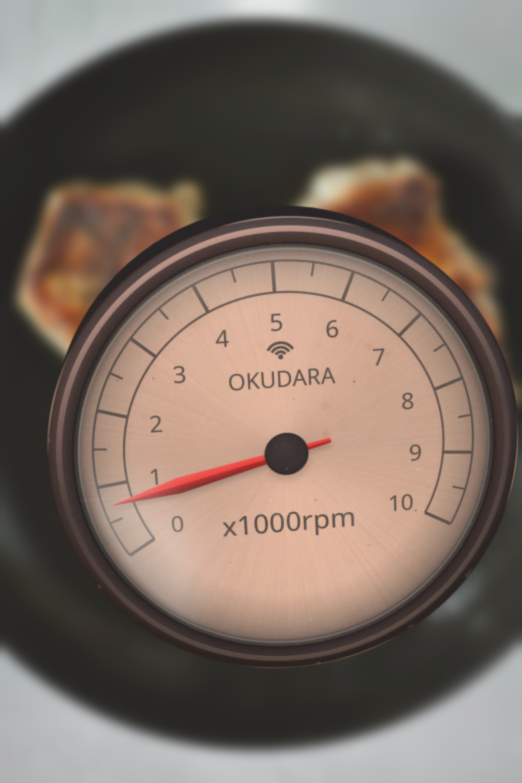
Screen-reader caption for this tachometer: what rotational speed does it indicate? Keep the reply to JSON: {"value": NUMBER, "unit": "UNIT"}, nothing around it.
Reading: {"value": 750, "unit": "rpm"}
